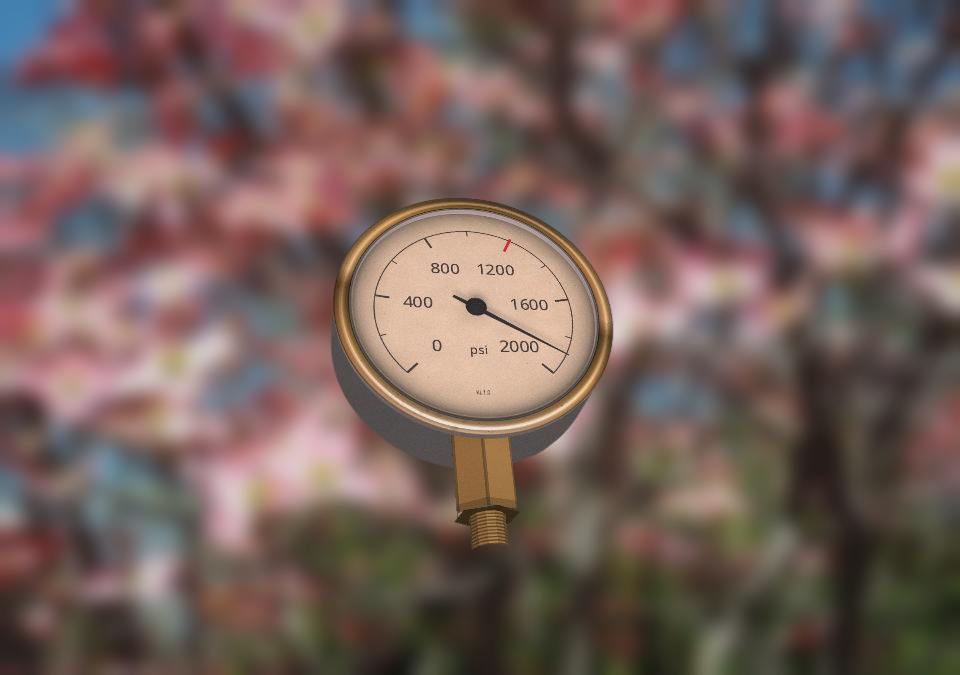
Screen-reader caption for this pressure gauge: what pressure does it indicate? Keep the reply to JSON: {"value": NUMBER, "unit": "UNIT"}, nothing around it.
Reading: {"value": 1900, "unit": "psi"}
